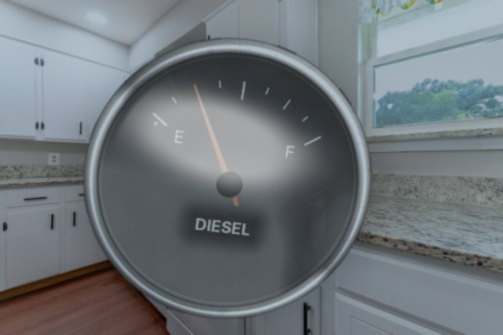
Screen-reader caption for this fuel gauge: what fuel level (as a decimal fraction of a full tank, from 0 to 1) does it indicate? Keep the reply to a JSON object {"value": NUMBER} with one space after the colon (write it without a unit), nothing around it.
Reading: {"value": 0.25}
